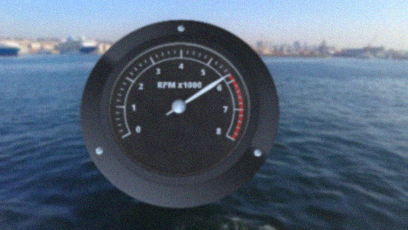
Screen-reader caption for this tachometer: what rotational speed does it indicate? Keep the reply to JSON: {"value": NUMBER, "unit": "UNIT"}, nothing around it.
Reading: {"value": 5800, "unit": "rpm"}
